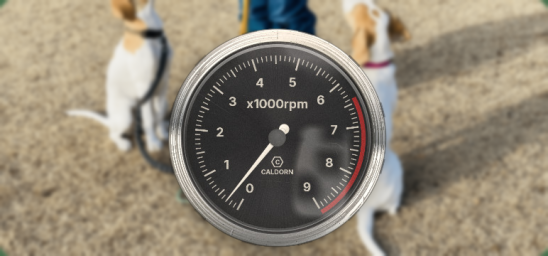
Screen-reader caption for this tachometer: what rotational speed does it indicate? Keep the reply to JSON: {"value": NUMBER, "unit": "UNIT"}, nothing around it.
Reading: {"value": 300, "unit": "rpm"}
